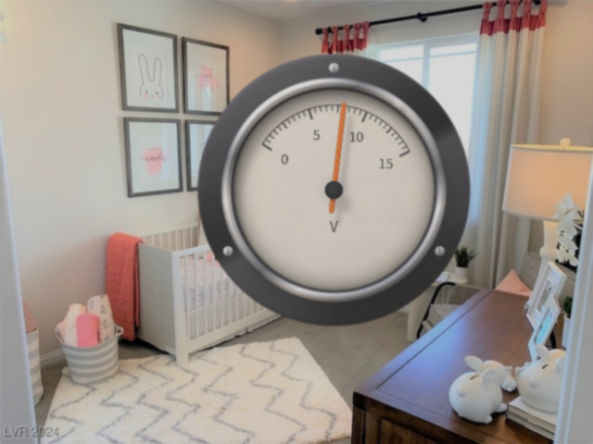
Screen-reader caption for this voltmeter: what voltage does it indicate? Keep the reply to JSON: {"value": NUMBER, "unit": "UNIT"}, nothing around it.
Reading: {"value": 8, "unit": "V"}
